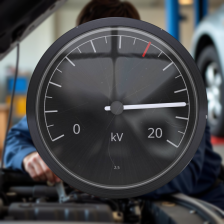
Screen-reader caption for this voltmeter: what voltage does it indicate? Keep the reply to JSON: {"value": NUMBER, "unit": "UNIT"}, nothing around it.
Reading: {"value": 17, "unit": "kV"}
